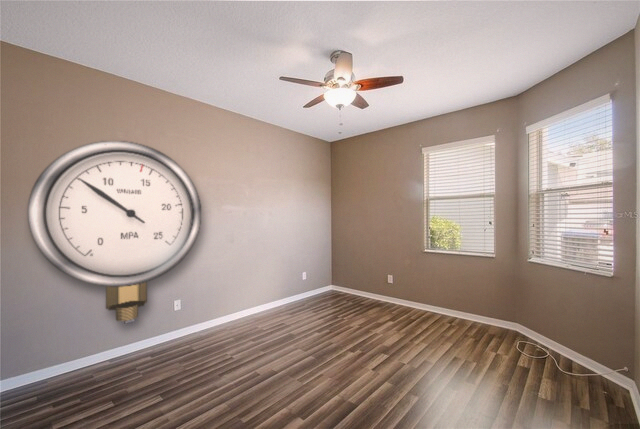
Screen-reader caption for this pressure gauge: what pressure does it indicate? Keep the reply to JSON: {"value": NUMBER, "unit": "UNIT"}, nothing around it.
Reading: {"value": 8, "unit": "MPa"}
